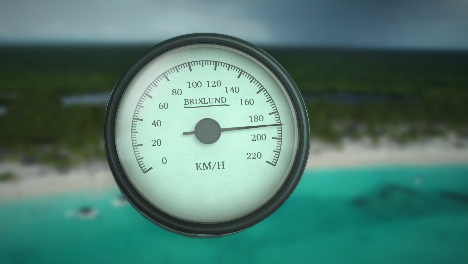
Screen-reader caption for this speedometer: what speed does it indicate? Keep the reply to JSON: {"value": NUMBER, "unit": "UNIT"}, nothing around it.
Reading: {"value": 190, "unit": "km/h"}
